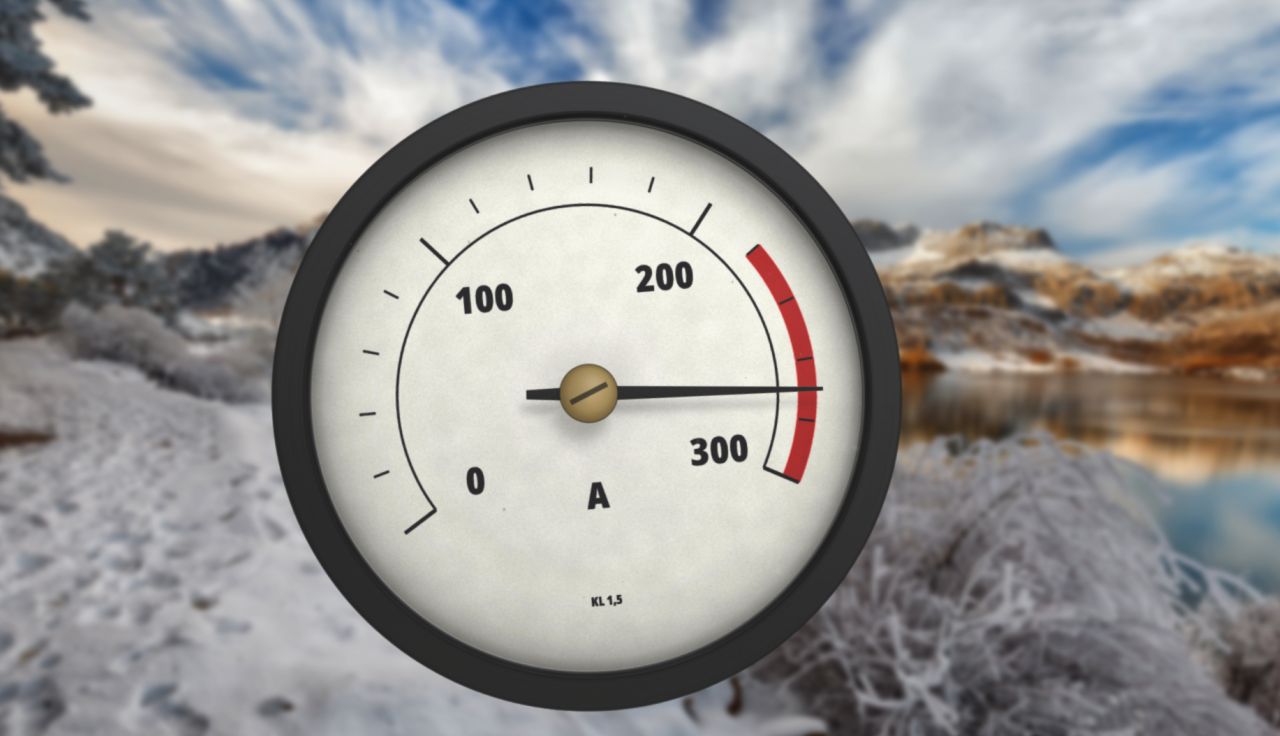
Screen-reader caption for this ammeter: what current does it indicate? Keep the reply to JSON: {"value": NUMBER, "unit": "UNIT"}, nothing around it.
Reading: {"value": 270, "unit": "A"}
